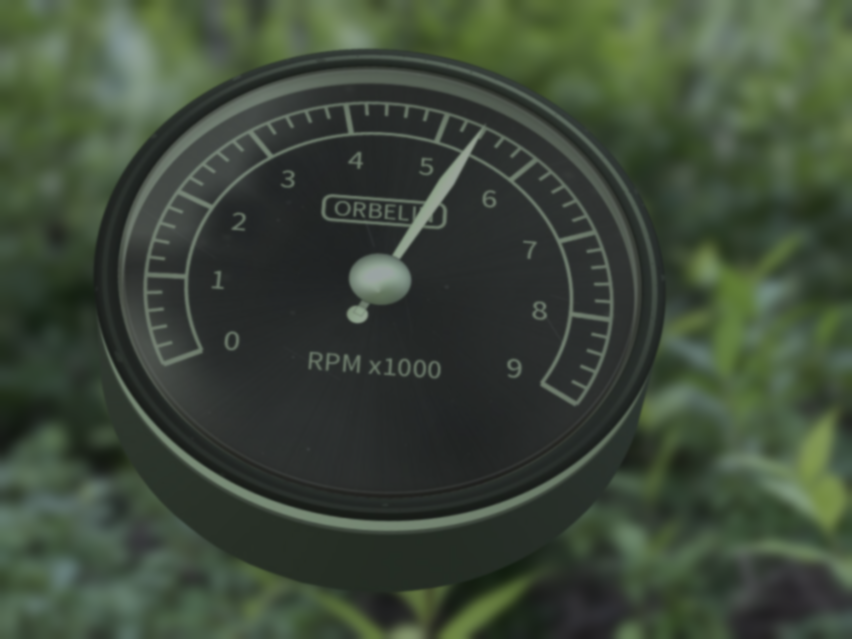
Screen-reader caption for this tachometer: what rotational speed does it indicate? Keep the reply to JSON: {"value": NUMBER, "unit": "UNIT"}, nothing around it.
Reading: {"value": 5400, "unit": "rpm"}
